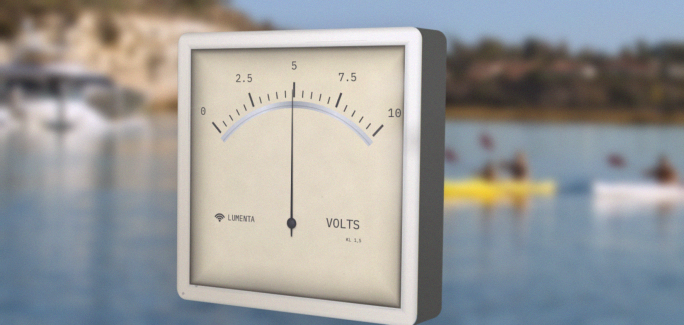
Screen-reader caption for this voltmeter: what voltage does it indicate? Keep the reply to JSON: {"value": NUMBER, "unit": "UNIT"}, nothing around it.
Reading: {"value": 5, "unit": "V"}
